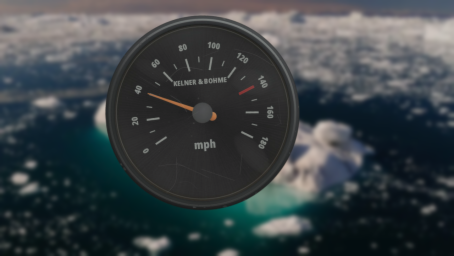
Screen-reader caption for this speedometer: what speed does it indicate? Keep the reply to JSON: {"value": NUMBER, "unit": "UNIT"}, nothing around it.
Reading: {"value": 40, "unit": "mph"}
